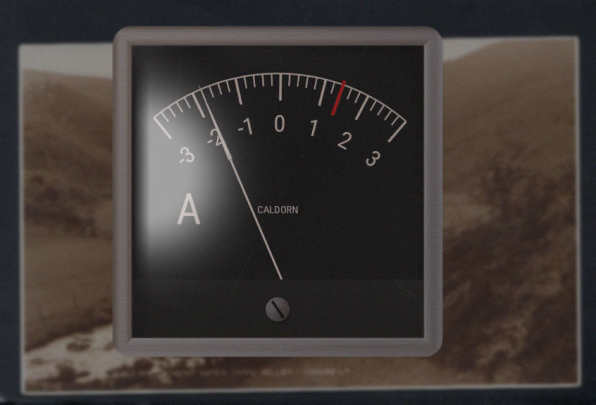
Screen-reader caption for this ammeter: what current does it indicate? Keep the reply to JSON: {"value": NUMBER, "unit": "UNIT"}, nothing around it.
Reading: {"value": -1.8, "unit": "A"}
